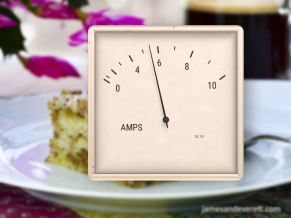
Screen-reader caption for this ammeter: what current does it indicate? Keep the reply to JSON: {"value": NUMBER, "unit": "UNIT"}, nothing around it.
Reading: {"value": 5.5, "unit": "A"}
